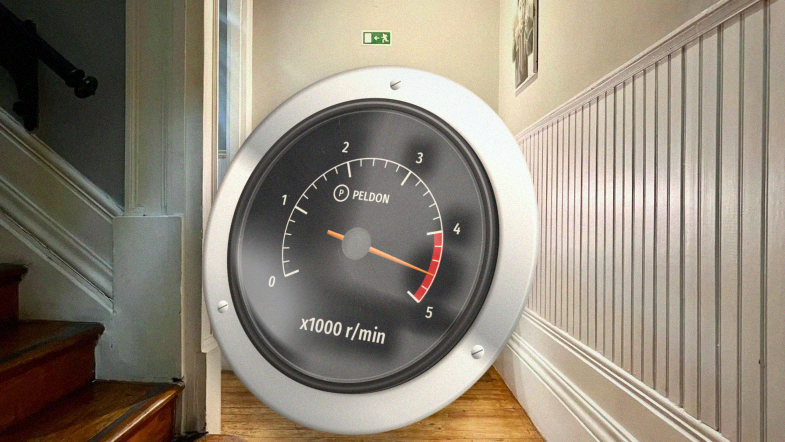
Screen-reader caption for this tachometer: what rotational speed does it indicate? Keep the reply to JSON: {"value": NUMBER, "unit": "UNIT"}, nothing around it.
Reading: {"value": 4600, "unit": "rpm"}
